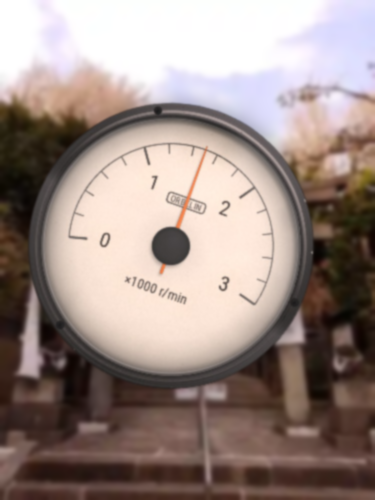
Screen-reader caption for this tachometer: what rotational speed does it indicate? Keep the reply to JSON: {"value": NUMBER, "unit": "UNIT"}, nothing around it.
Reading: {"value": 1500, "unit": "rpm"}
